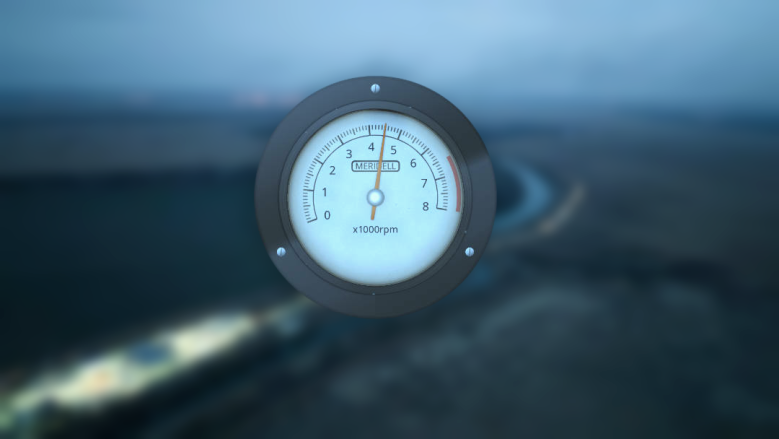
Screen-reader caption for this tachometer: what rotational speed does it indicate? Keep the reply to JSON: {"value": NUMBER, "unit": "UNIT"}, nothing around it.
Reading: {"value": 4500, "unit": "rpm"}
